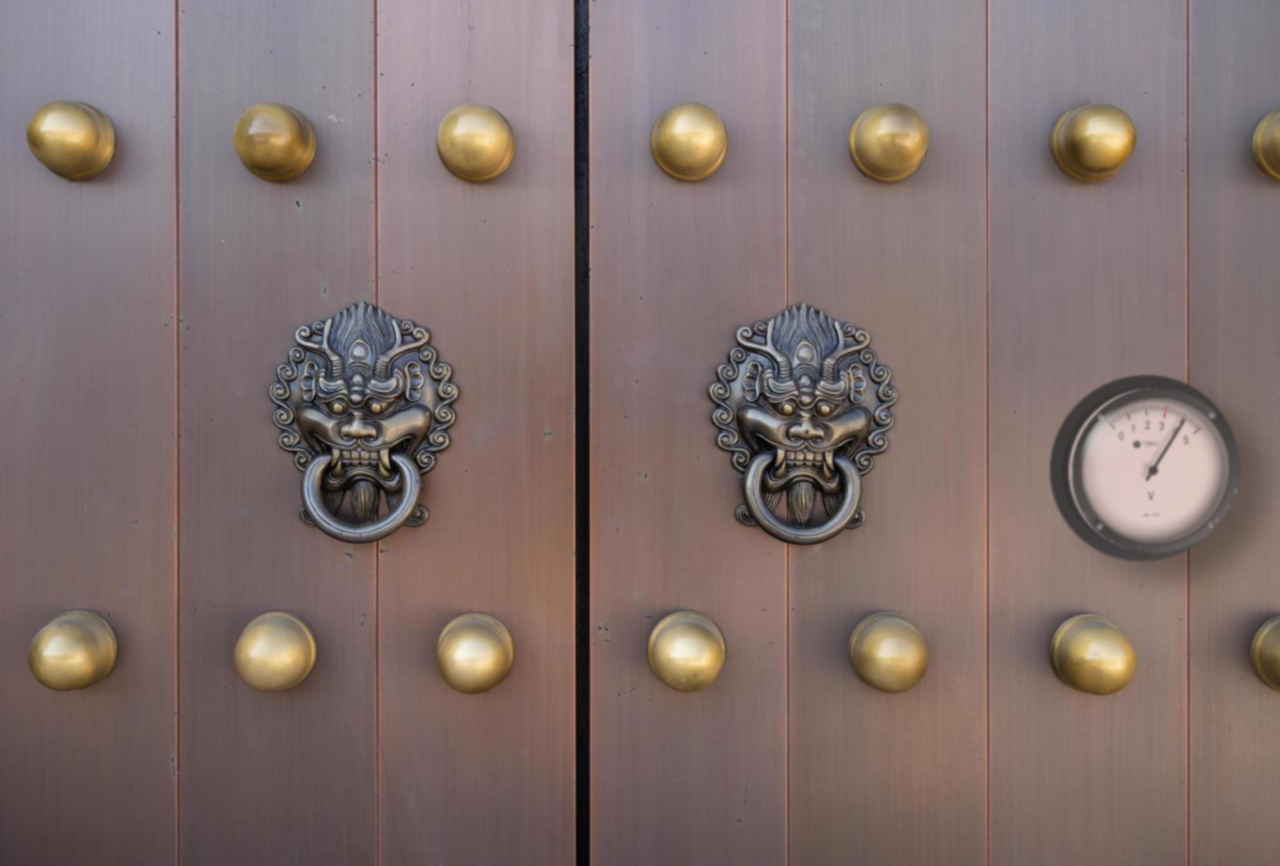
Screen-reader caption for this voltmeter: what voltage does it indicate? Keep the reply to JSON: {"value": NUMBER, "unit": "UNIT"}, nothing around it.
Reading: {"value": 4, "unit": "V"}
